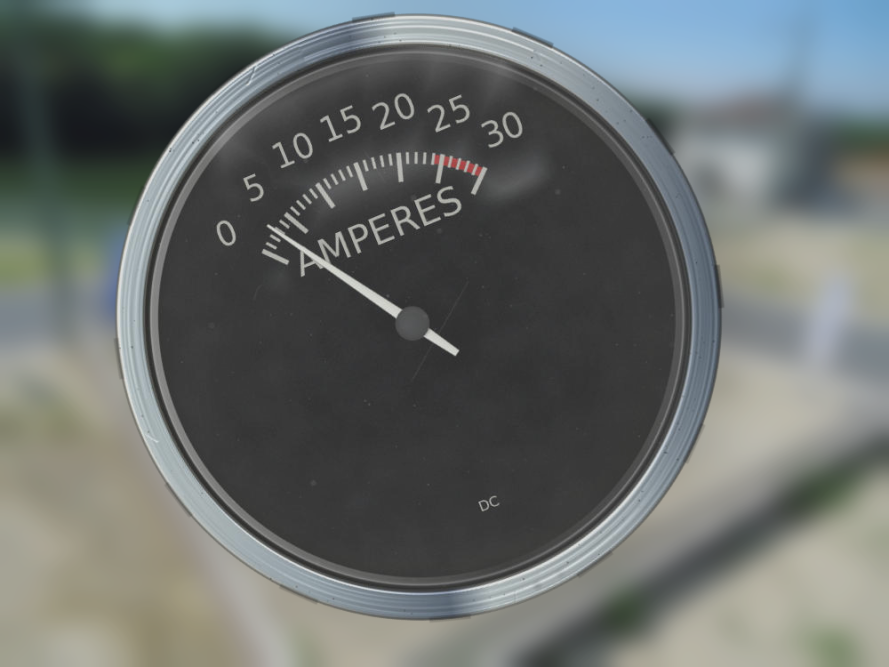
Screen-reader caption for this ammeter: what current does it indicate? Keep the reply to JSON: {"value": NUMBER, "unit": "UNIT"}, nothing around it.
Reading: {"value": 3, "unit": "A"}
